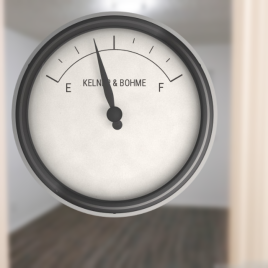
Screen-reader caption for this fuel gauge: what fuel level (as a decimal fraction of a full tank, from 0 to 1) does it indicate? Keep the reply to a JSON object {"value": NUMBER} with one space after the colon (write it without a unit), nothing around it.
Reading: {"value": 0.375}
